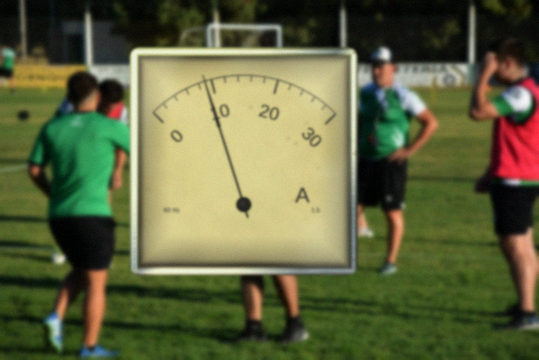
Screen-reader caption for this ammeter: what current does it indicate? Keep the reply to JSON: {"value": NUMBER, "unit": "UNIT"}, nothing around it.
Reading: {"value": 9, "unit": "A"}
